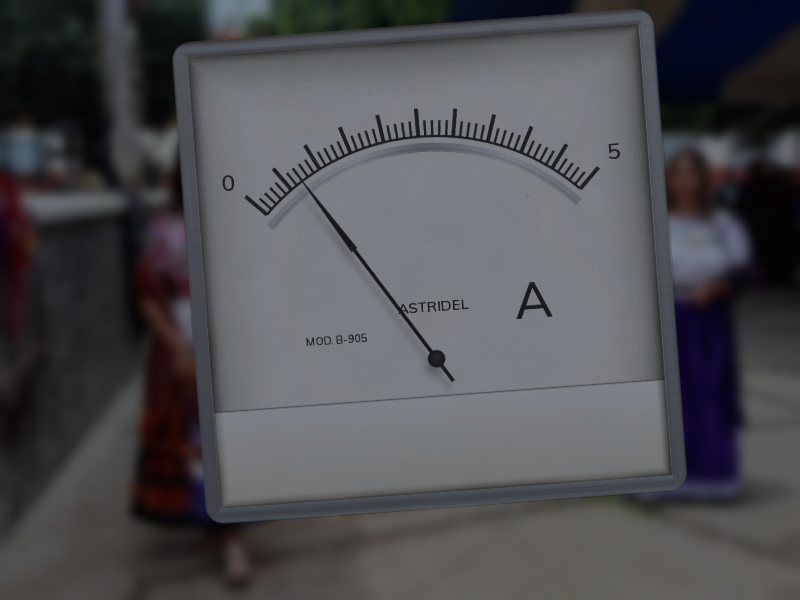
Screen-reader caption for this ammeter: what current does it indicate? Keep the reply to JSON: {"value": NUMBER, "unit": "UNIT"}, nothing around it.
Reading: {"value": 0.7, "unit": "A"}
